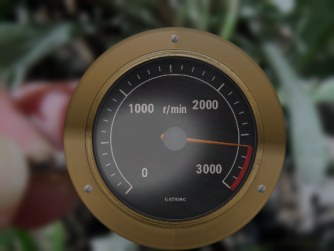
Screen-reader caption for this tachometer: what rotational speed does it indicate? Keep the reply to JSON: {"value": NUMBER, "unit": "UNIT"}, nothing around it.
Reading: {"value": 2600, "unit": "rpm"}
